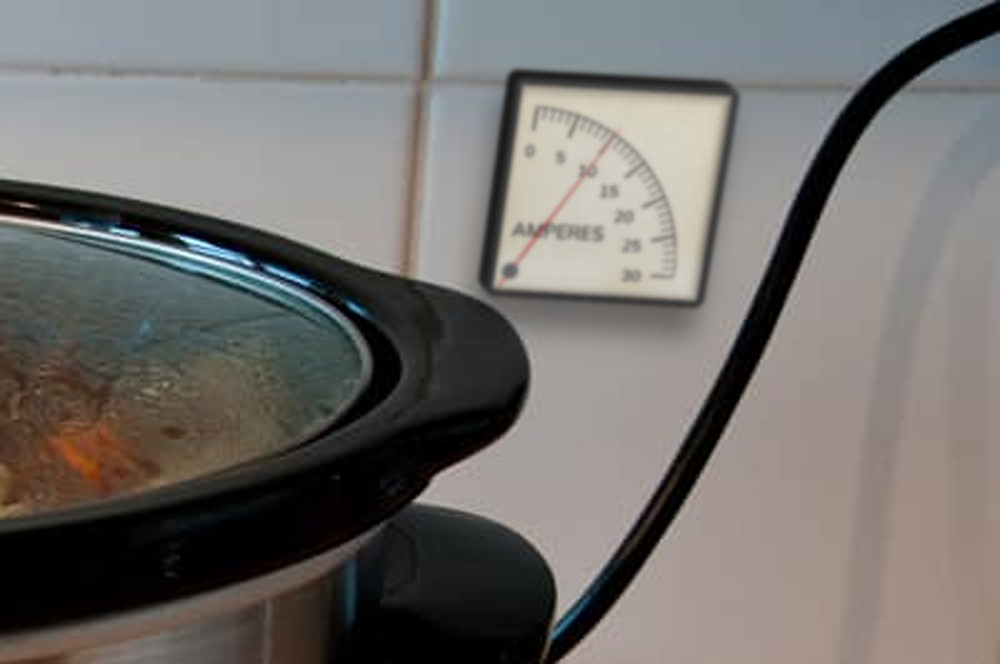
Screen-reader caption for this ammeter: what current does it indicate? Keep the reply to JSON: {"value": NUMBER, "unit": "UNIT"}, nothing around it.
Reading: {"value": 10, "unit": "A"}
